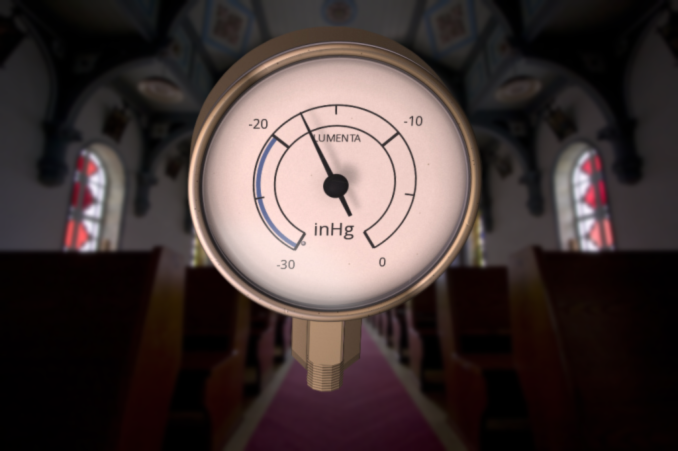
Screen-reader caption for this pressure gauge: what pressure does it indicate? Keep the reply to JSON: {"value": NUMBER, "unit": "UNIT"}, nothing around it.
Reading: {"value": -17.5, "unit": "inHg"}
